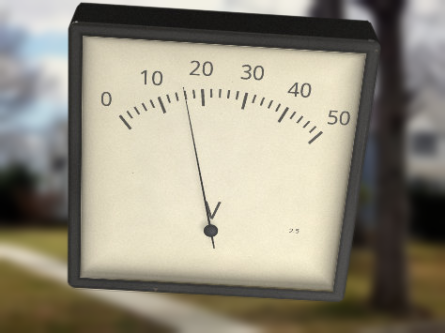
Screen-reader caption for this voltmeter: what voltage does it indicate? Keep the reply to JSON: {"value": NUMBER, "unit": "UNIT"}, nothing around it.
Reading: {"value": 16, "unit": "V"}
